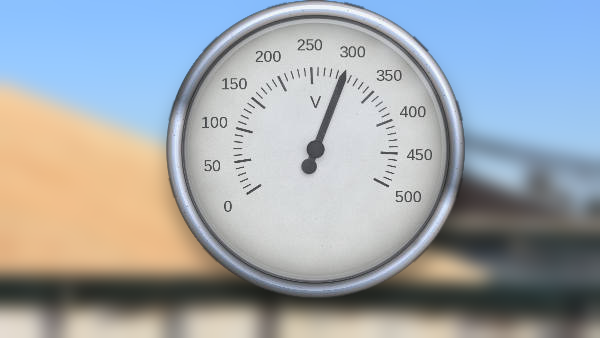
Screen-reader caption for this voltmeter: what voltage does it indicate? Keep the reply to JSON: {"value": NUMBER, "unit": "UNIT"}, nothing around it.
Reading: {"value": 300, "unit": "V"}
